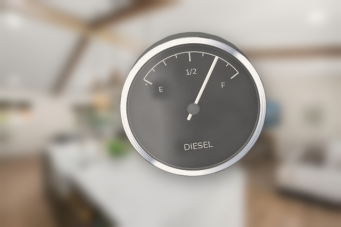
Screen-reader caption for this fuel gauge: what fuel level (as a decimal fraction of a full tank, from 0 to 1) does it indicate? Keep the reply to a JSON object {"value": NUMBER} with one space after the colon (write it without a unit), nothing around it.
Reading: {"value": 0.75}
